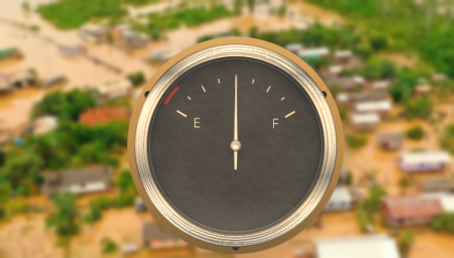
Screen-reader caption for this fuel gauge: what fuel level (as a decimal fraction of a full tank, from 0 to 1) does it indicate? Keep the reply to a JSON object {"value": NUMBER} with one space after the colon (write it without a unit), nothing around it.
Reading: {"value": 0.5}
